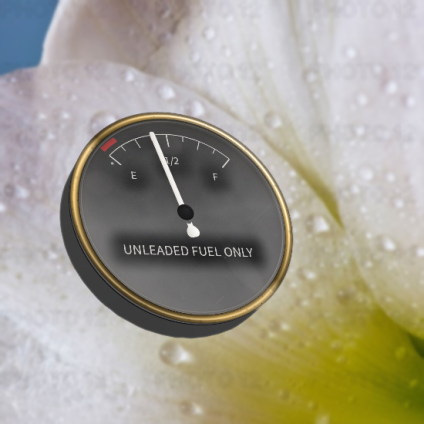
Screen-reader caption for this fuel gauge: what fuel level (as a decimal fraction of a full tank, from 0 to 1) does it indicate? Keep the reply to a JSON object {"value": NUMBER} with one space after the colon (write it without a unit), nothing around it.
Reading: {"value": 0.375}
